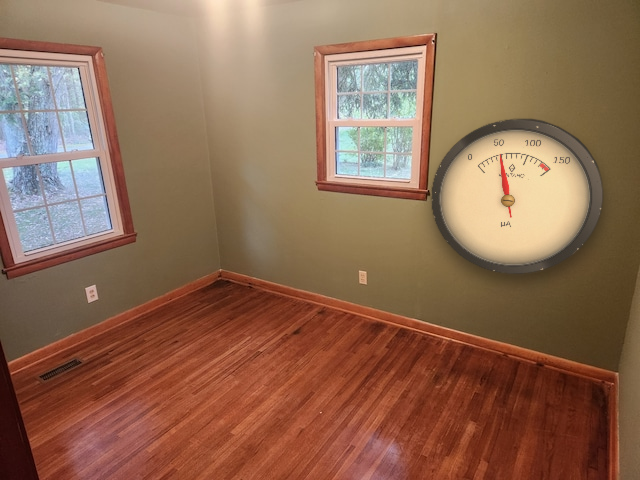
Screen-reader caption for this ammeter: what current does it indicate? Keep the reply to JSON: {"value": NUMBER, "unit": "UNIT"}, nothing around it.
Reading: {"value": 50, "unit": "µA"}
